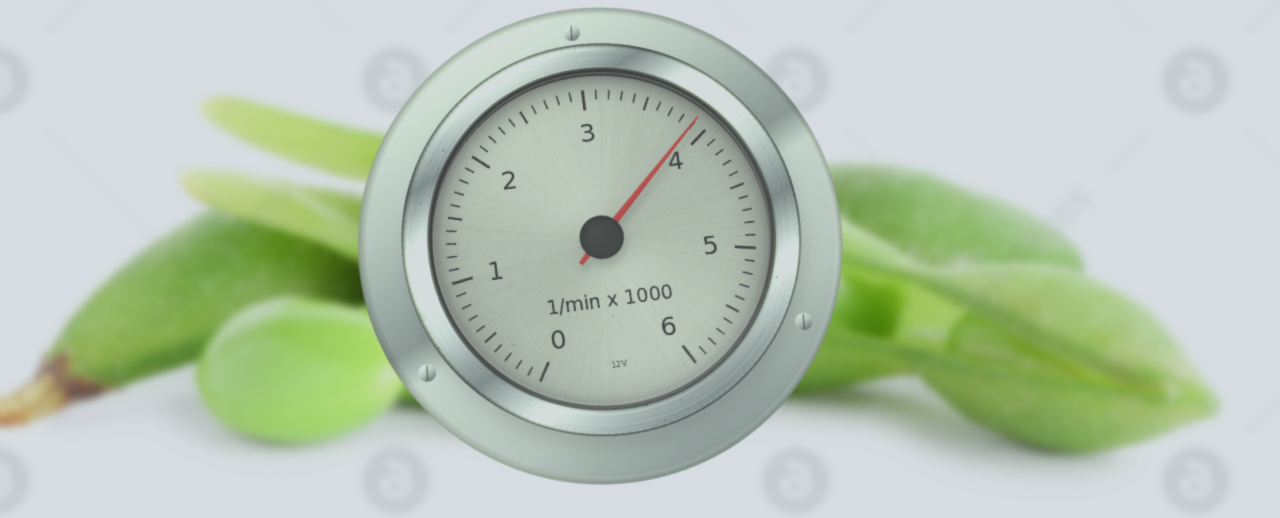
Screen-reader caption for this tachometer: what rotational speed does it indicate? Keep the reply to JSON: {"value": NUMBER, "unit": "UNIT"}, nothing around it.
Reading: {"value": 3900, "unit": "rpm"}
